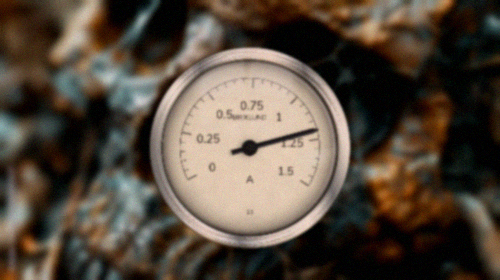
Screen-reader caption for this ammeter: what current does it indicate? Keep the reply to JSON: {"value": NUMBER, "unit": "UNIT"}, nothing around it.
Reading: {"value": 1.2, "unit": "A"}
